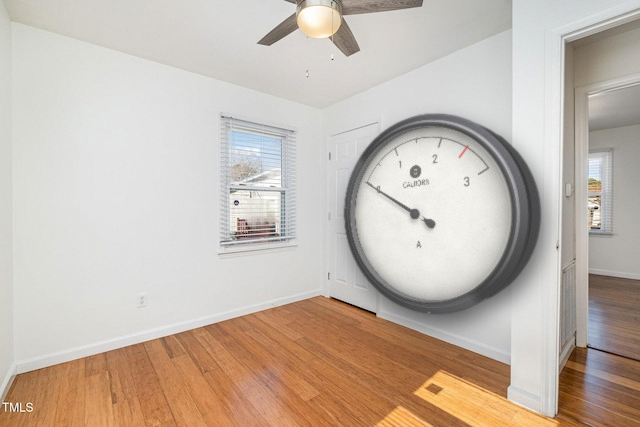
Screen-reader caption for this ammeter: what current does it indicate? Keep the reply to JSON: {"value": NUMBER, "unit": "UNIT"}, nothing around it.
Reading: {"value": 0, "unit": "A"}
